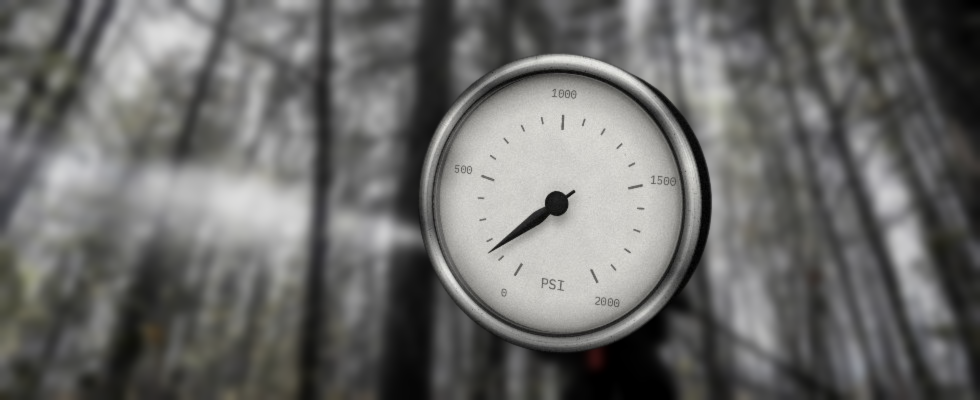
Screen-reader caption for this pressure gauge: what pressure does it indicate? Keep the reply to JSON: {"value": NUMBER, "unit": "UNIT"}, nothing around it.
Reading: {"value": 150, "unit": "psi"}
